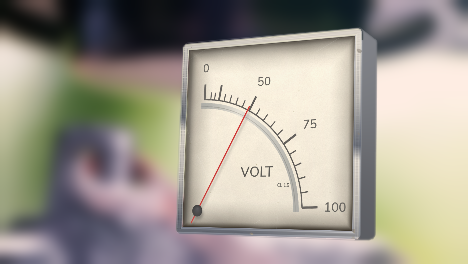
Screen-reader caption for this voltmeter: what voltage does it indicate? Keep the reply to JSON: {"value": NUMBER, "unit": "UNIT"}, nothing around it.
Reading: {"value": 50, "unit": "V"}
